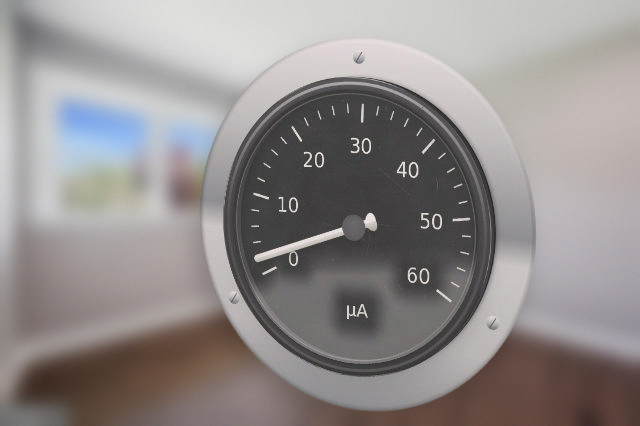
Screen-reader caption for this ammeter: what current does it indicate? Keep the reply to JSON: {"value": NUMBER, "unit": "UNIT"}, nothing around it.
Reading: {"value": 2, "unit": "µA"}
